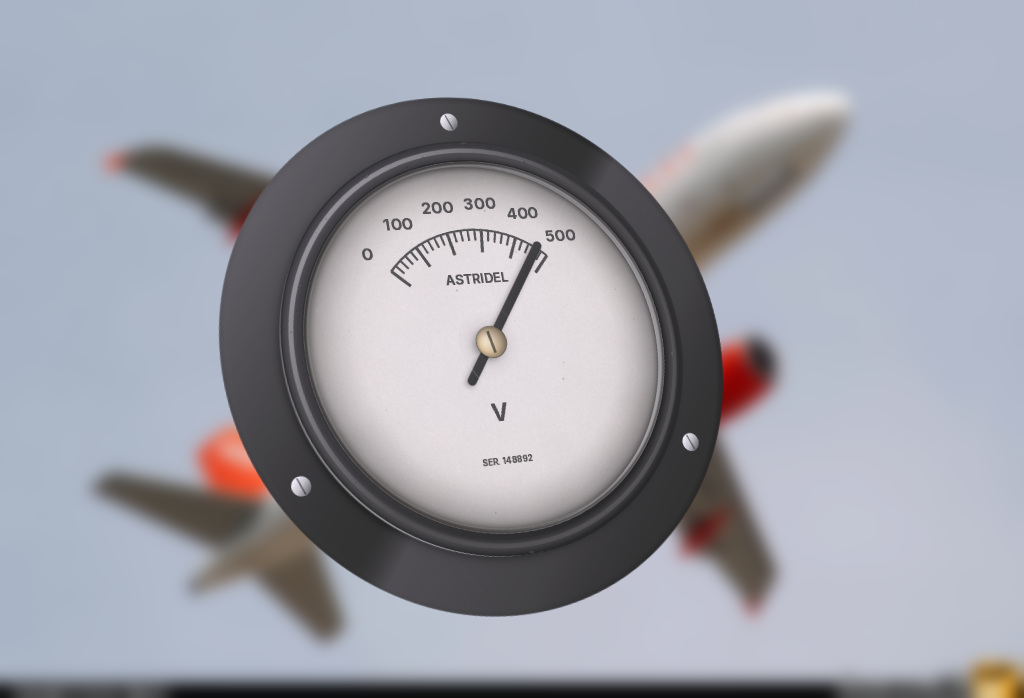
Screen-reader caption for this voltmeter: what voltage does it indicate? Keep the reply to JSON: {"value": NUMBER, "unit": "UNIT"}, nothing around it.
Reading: {"value": 460, "unit": "V"}
